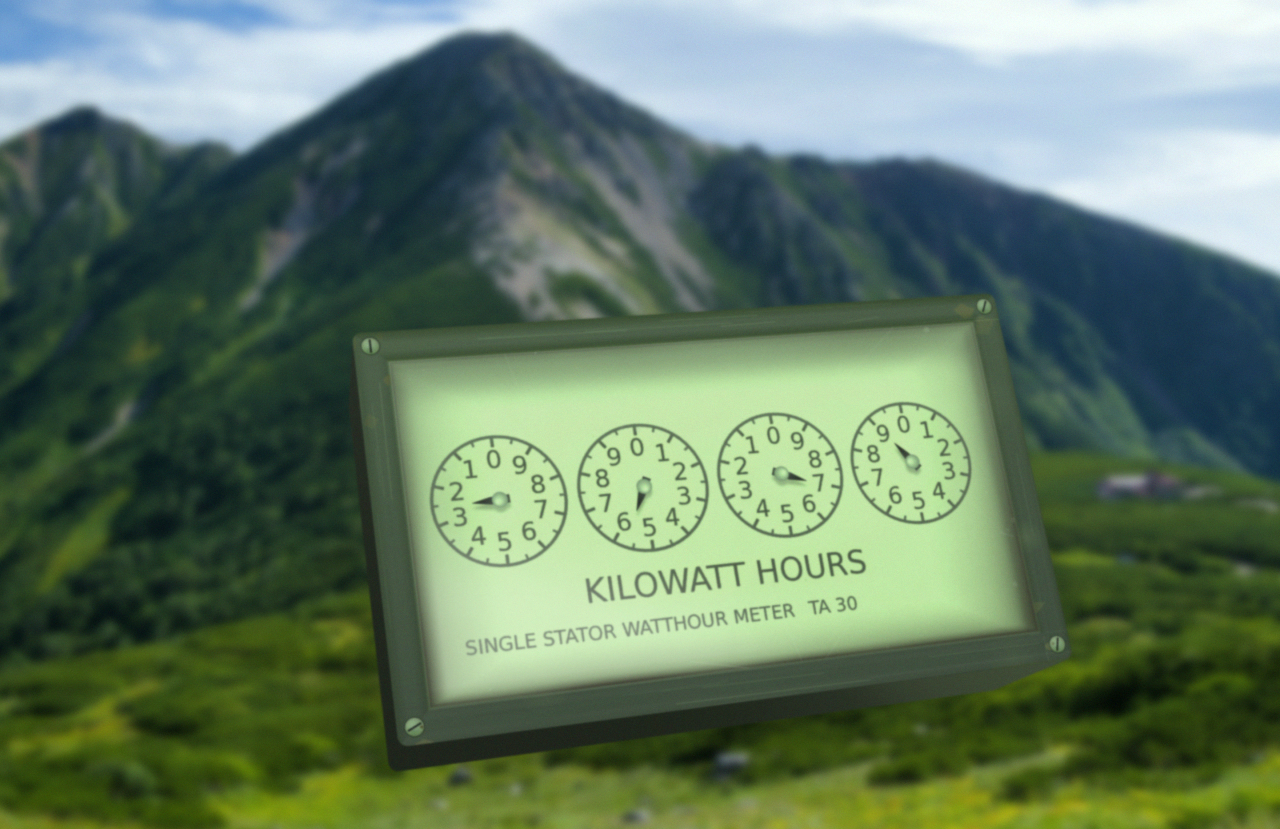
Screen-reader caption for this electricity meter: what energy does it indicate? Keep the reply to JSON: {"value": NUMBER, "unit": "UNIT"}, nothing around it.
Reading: {"value": 2569, "unit": "kWh"}
